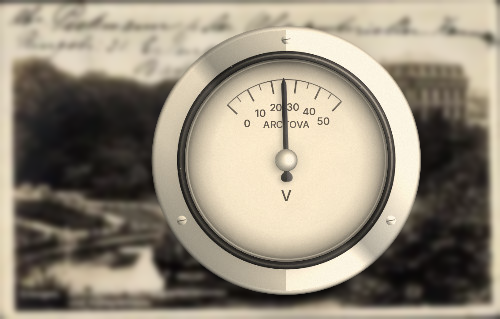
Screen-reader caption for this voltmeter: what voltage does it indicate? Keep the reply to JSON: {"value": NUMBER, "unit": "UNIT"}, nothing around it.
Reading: {"value": 25, "unit": "V"}
